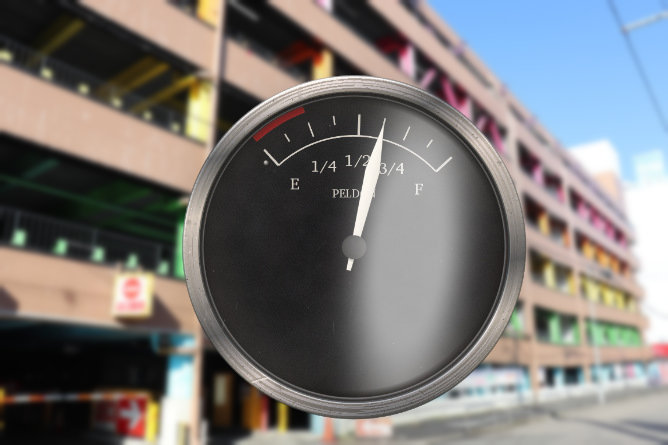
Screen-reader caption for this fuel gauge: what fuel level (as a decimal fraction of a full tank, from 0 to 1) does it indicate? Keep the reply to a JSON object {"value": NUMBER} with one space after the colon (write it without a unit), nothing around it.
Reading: {"value": 0.625}
